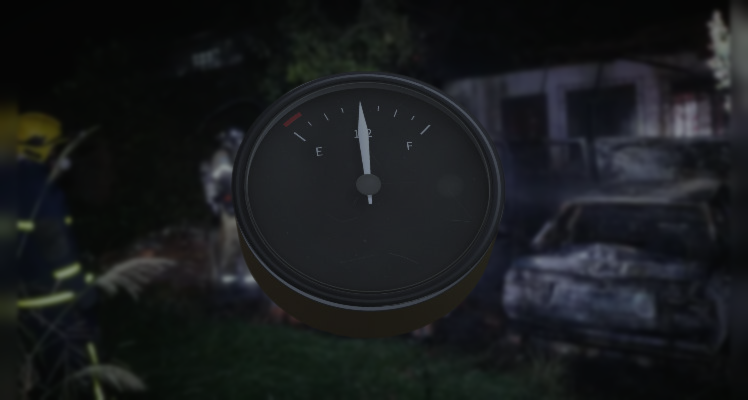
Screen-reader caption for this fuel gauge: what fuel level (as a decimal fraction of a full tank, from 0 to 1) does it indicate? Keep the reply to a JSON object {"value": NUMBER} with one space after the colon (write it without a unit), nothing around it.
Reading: {"value": 0.5}
